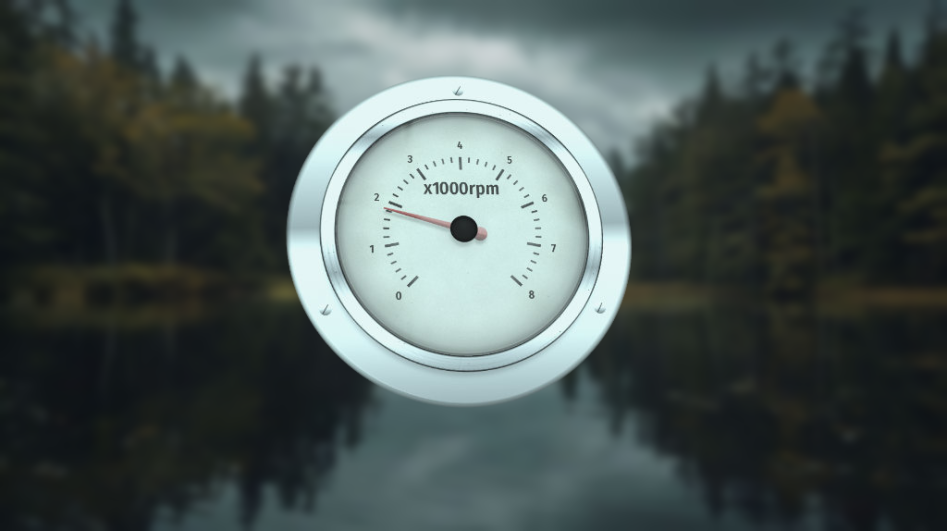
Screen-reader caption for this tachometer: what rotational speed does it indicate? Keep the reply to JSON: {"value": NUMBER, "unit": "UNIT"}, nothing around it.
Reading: {"value": 1800, "unit": "rpm"}
